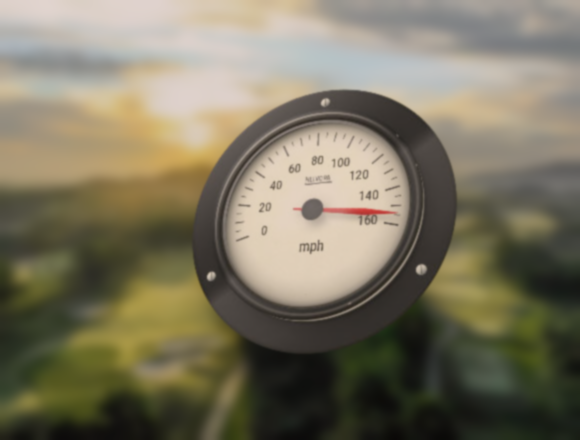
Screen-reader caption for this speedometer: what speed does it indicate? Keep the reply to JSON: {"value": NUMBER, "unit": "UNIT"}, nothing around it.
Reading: {"value": 155, "unit": "mph"}
